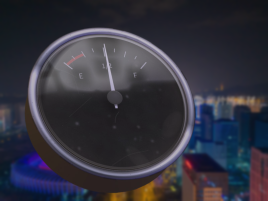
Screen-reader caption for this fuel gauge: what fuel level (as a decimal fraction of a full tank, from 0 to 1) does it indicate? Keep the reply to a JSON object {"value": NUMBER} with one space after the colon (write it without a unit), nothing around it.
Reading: {"value": 0.5}
